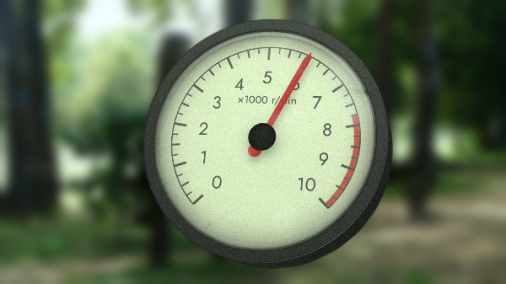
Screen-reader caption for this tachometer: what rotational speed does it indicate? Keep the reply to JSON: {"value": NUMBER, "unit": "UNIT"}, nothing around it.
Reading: {"value": 6000, "unit": "rpm"}
